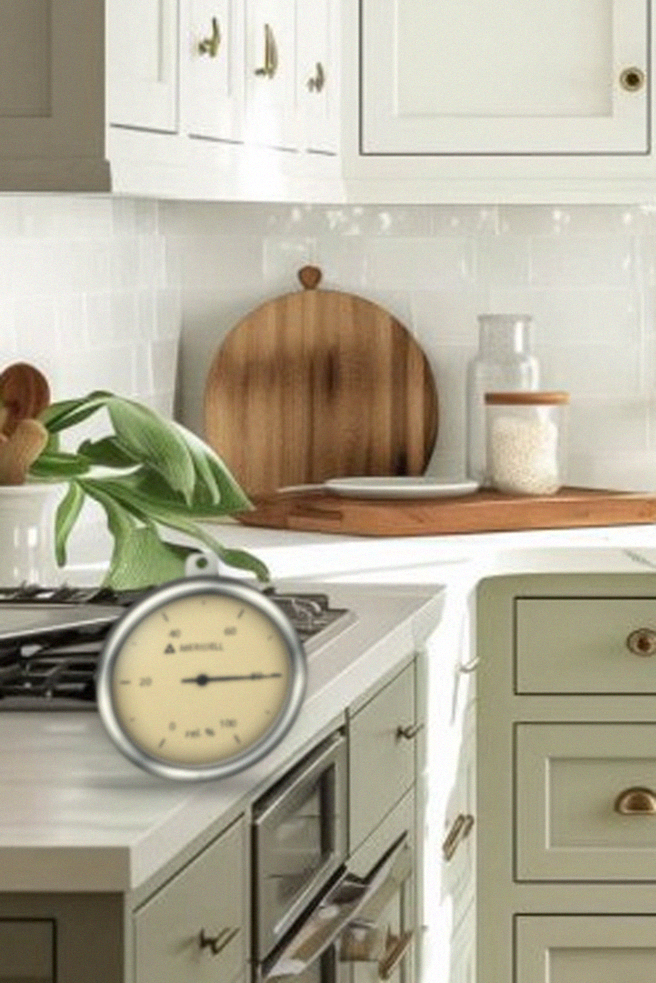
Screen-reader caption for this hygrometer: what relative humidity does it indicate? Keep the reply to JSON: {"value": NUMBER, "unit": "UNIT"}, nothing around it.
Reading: {"value": 80, "unit": "%"}
